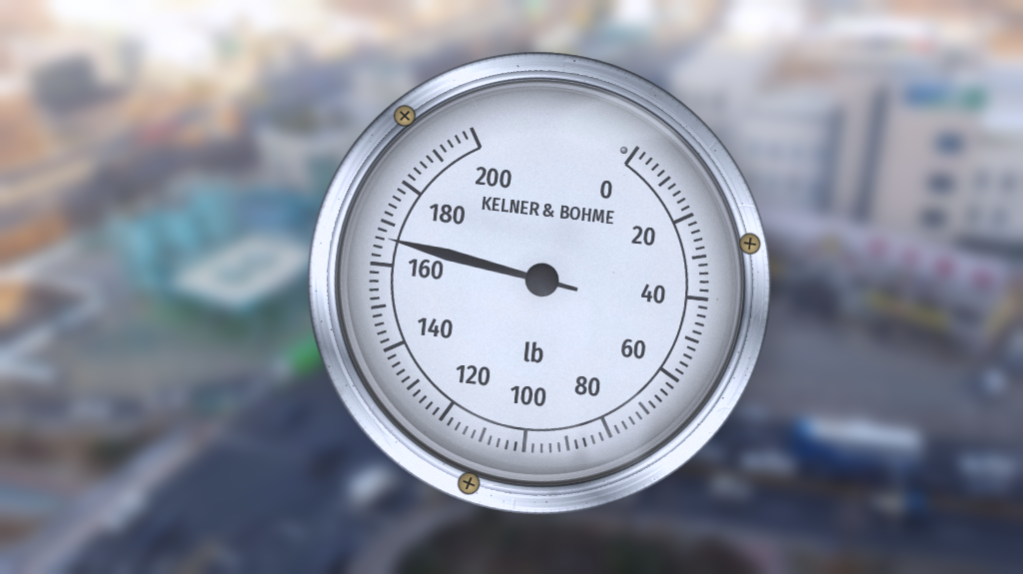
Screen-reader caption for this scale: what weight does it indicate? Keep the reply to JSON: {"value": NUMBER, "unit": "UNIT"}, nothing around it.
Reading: {"value": 166, "unit": "lb"}
